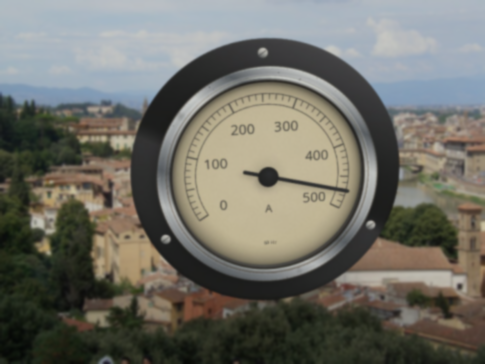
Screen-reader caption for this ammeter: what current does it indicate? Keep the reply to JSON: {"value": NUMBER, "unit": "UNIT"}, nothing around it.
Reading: {"value": 470, "unit": "A"}
